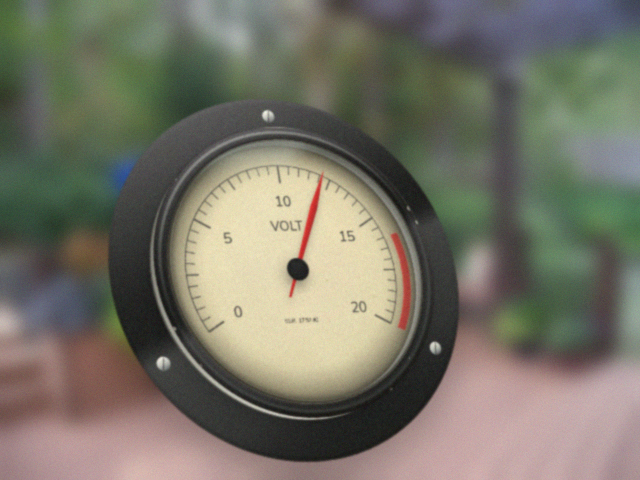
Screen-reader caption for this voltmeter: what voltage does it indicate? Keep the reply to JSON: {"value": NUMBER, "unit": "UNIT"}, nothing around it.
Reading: {"value": 12, "unit": "V"}
